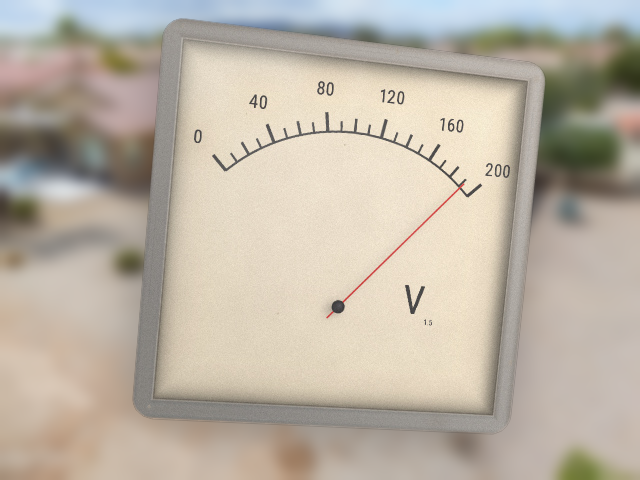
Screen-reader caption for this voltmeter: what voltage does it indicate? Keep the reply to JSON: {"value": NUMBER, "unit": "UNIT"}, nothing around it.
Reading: {"value": 190, "unit": "V"}
